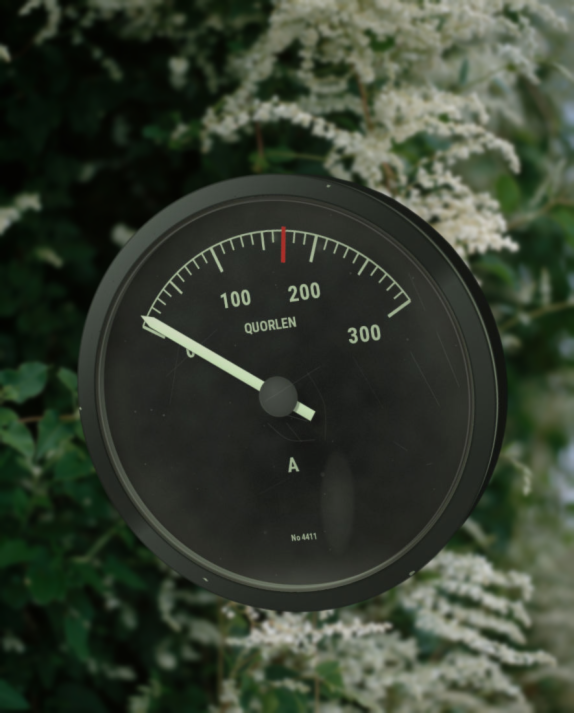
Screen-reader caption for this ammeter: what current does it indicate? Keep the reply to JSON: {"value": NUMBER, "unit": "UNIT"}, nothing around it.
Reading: {"value": 10, "unit": "A"}
